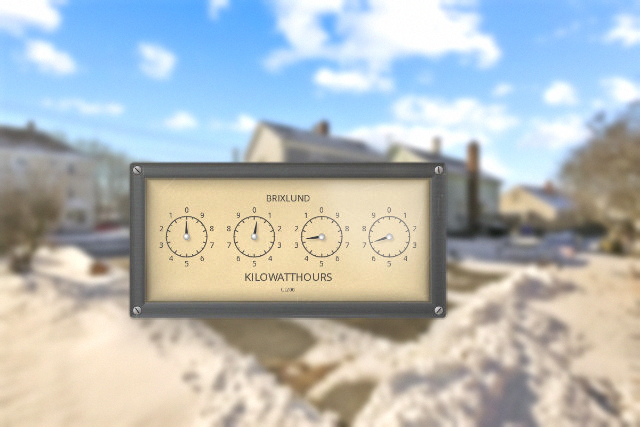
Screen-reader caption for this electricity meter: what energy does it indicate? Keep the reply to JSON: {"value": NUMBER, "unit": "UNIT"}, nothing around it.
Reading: {"value": 27, "unit": "kWh"}
